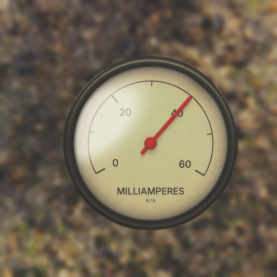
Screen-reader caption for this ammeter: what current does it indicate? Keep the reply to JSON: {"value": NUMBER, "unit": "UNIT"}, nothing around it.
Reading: {"value": 40, "unit": "mA"}
